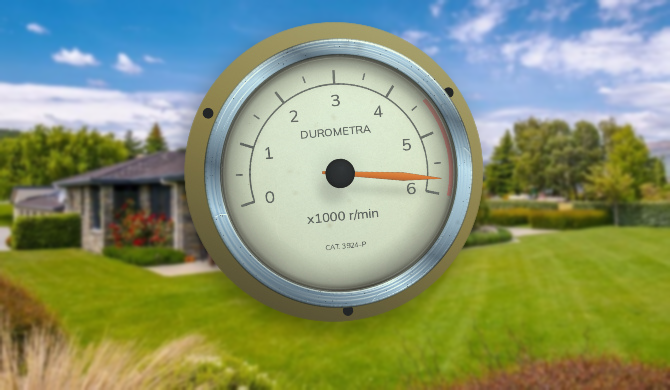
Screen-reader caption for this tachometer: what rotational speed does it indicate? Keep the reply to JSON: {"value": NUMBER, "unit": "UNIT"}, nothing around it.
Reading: {"value": 5750, "unit": "rpm"}
